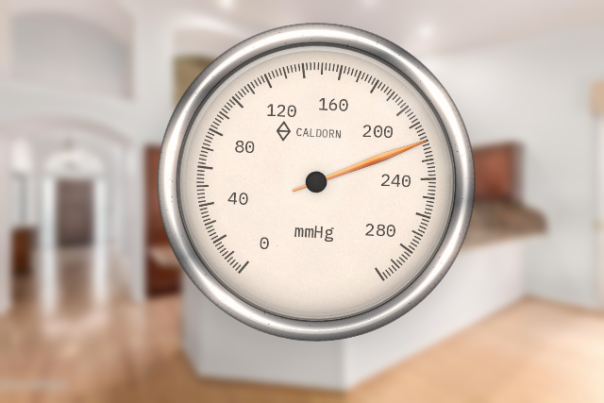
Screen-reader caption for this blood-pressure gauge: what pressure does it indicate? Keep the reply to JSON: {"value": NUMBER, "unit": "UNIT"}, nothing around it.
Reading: {"value": 220, "unit": "mmHg"}
